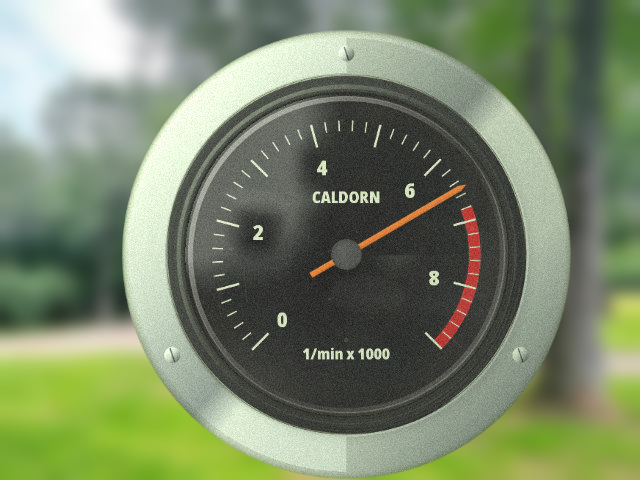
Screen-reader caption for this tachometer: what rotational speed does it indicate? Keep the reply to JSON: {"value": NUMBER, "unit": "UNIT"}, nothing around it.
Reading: {"value": 6500, "unit": "rpm"}
